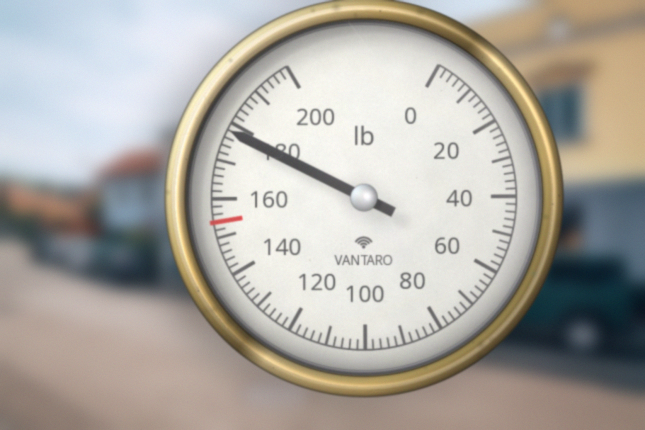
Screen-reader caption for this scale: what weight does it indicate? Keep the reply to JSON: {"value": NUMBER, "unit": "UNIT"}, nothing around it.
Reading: {"value": 178, "unit": "lb"}
